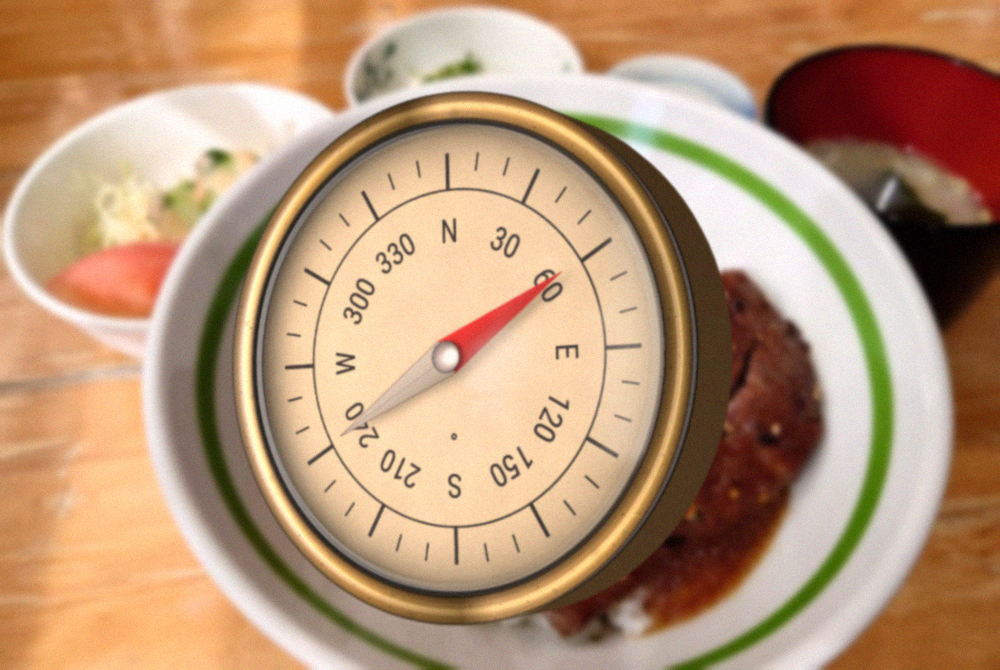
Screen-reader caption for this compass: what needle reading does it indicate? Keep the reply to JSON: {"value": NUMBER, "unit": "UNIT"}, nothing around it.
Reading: {"value": 60, "unit": "°"}
